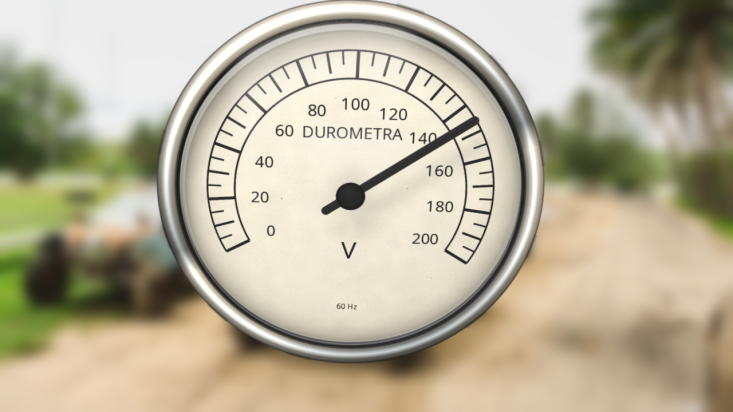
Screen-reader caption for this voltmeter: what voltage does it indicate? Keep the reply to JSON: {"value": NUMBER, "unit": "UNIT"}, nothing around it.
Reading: {"value": 145, "unit": "V"}
